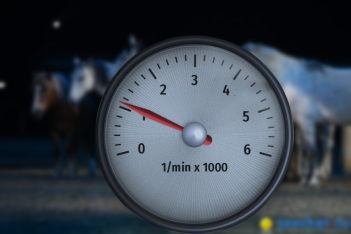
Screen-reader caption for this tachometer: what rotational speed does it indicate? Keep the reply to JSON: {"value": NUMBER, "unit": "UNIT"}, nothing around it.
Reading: {"value": 1100, "unit": "rpm"}
